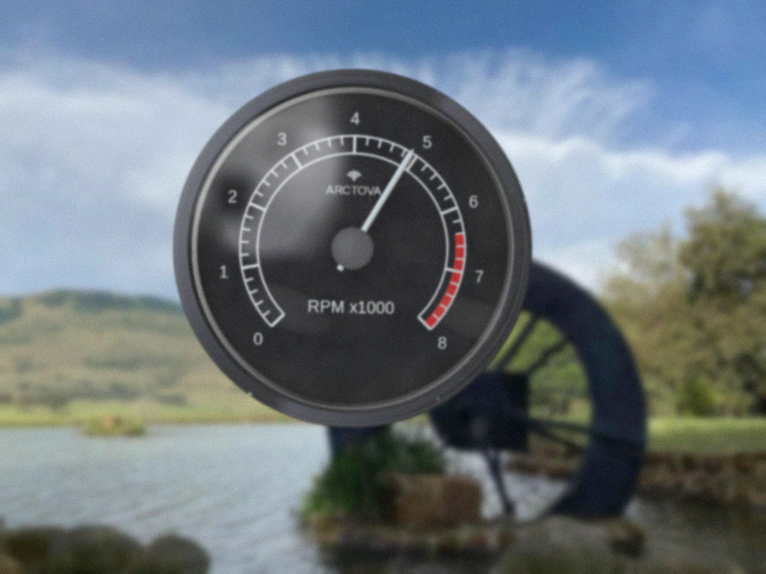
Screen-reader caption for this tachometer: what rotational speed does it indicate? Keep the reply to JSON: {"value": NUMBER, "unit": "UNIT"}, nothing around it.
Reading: {"value": 4900, "unit": "rpm"}
